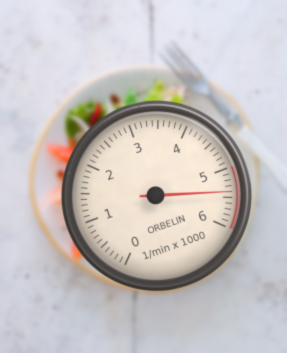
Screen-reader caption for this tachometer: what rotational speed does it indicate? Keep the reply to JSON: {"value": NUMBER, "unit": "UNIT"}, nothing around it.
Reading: {"value": 5400, "unit": "rpm"}
